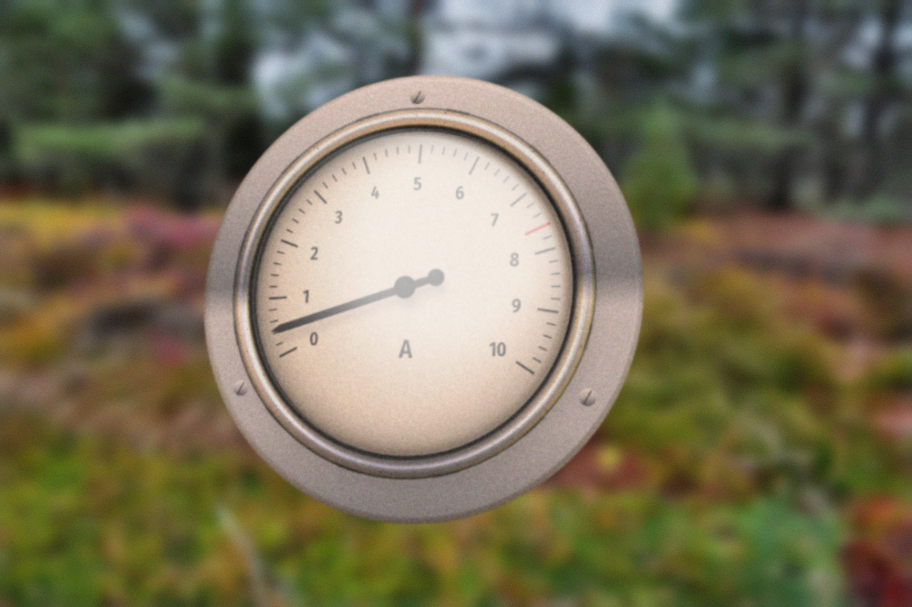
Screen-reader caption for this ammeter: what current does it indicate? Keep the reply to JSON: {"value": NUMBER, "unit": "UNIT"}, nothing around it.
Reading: {"value": 0.4, "unit": "A"}
